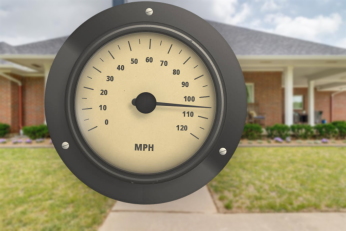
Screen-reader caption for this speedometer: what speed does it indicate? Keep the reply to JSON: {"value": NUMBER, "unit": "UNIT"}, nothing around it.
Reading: {"value": 105, "unit": "mph"}
